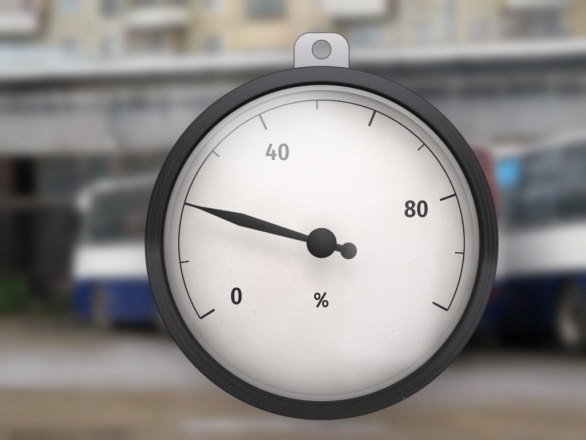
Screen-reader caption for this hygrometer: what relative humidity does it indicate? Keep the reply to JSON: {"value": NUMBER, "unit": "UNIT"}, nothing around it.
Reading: {"value": 20, "unit": "%"}
